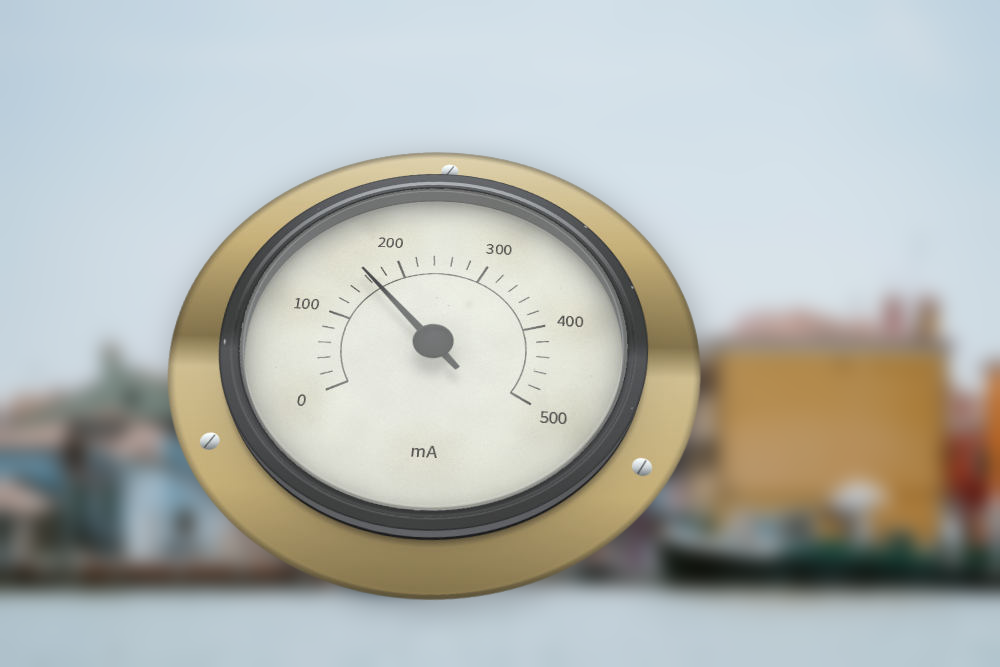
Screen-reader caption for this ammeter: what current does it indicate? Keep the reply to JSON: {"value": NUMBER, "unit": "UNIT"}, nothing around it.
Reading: {"value": 160, "unit": "mA"}
